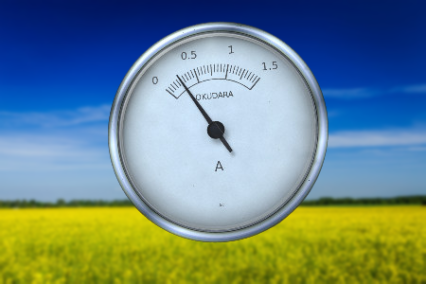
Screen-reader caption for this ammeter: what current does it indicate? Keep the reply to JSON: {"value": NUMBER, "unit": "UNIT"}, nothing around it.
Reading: {"value": 0.25, "unit": "A"}
